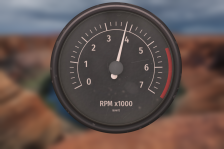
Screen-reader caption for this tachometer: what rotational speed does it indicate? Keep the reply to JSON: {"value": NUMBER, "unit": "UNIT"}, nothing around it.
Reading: {"value": 3800, "unit": "rpm"}
